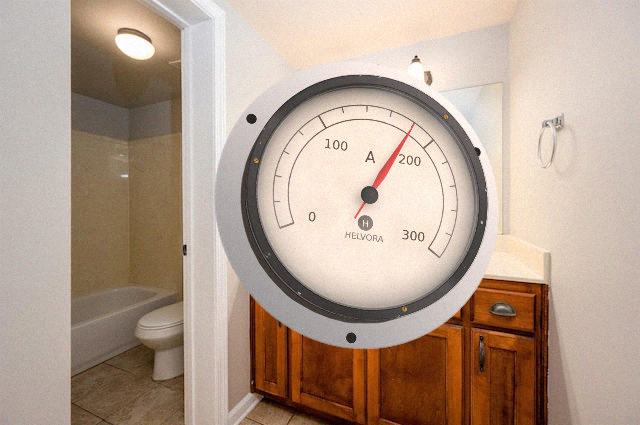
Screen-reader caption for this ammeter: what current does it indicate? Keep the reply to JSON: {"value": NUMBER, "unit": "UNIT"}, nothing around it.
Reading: {"value": 180, "unit": "A"}
